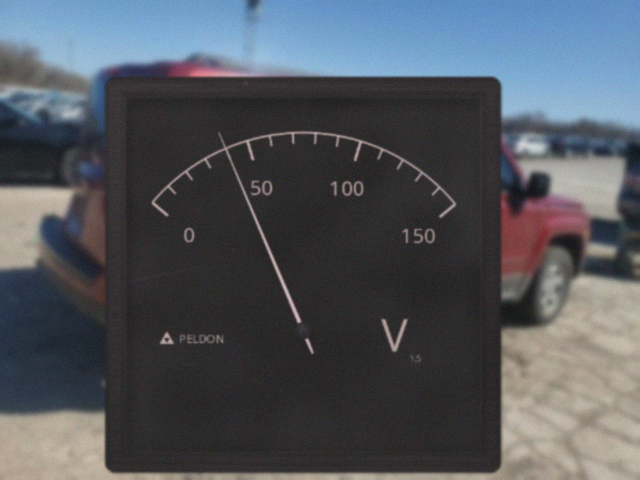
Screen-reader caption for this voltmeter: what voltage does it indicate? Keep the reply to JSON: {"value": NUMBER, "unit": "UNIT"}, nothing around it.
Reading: {"value": 40, "unit": "V"}
